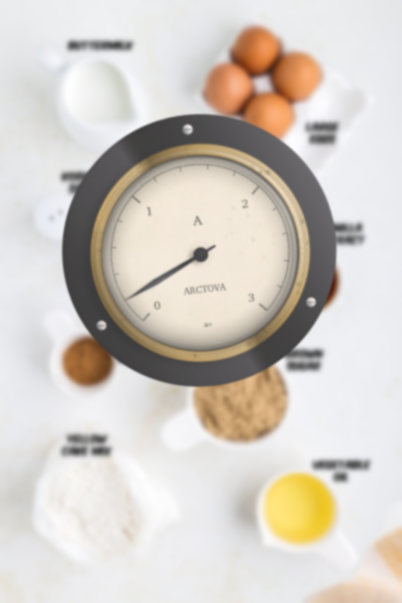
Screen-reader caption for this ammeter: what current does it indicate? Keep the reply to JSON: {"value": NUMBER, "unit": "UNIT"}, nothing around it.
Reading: {"value": 0.2, "unit": "A"}
